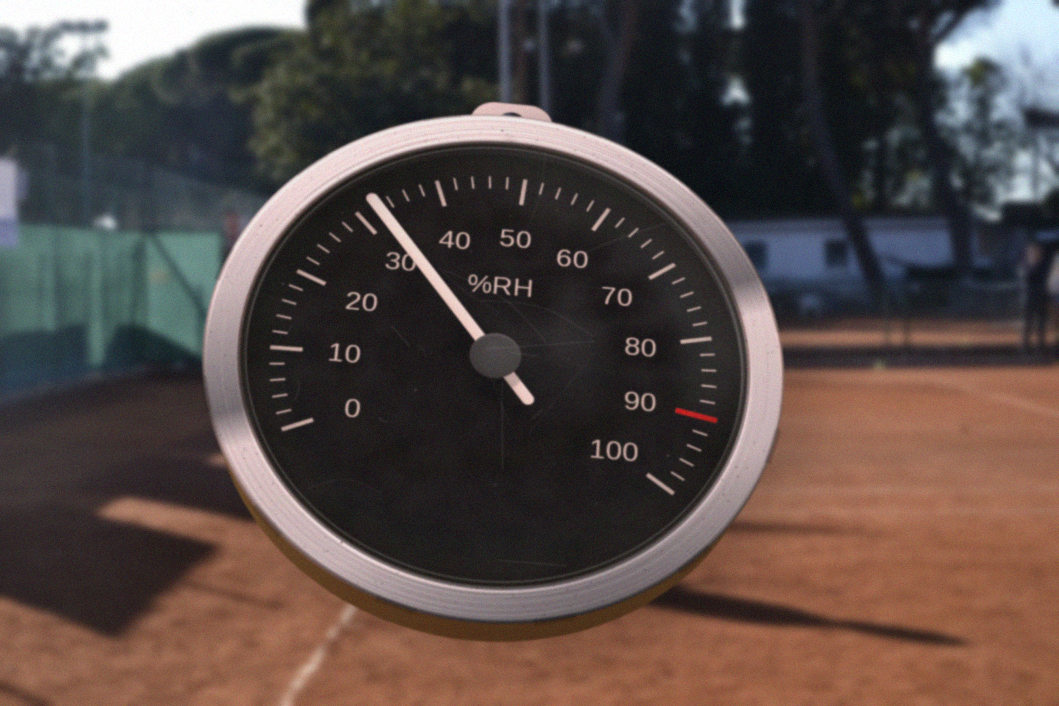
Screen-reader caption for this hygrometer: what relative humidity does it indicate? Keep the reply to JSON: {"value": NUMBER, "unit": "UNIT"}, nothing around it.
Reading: {"value": 32, "unit": "%"}
